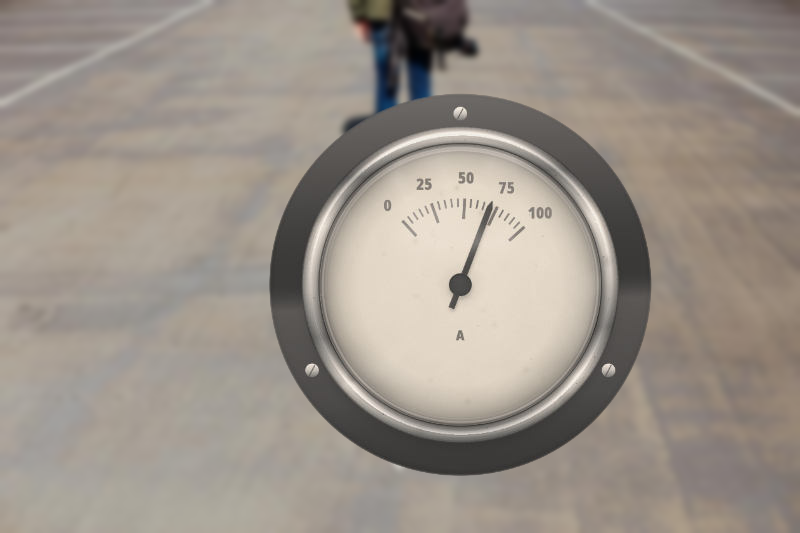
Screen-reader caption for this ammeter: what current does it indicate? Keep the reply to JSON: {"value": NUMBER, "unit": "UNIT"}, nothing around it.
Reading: {"value": 70, "unit": "A"}
